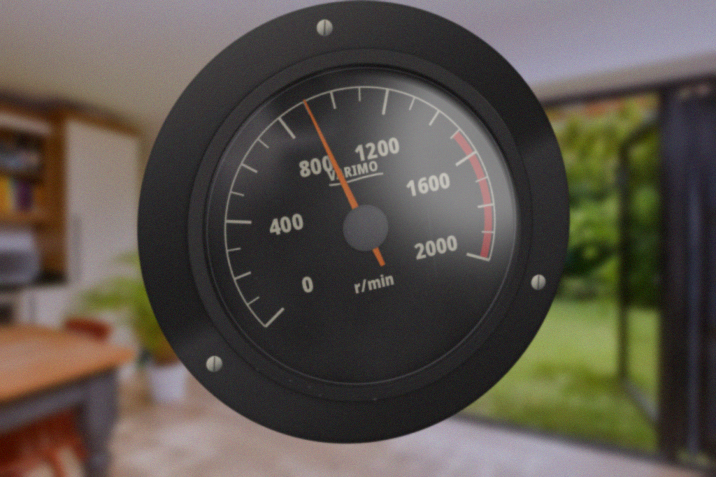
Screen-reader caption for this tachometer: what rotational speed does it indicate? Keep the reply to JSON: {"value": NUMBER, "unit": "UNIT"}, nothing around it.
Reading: {"value": 900, "unit": "rpm"}
